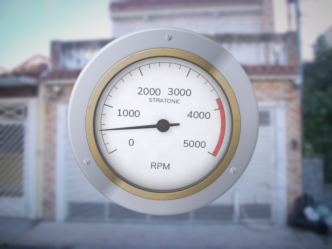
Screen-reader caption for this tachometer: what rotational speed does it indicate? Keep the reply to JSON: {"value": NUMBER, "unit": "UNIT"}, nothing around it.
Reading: {"value": 500, "unit": "rpm"}
